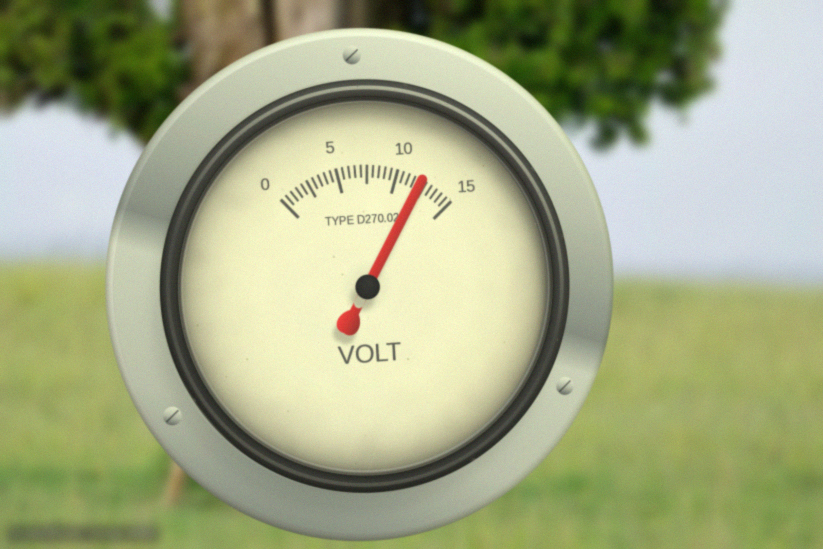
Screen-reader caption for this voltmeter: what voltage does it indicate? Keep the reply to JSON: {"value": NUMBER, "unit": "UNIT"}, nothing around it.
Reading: {"value": 12, "unit": "V"}
